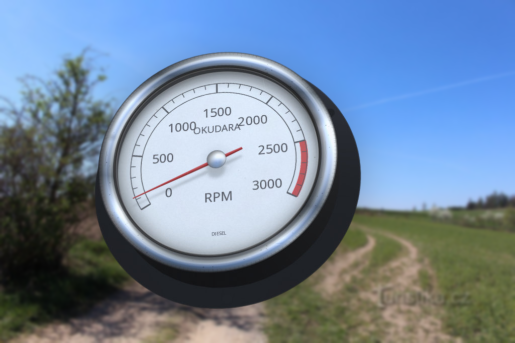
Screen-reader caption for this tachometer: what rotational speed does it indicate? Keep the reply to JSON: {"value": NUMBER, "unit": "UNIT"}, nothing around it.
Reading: {"value": 100, "unit": "rpm"}
